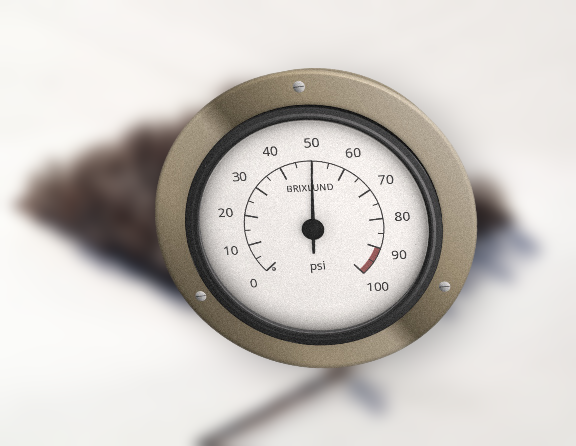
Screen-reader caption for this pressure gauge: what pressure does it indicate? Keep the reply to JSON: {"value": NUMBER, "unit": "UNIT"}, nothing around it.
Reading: {"value": 50, "unit": "psi"}
